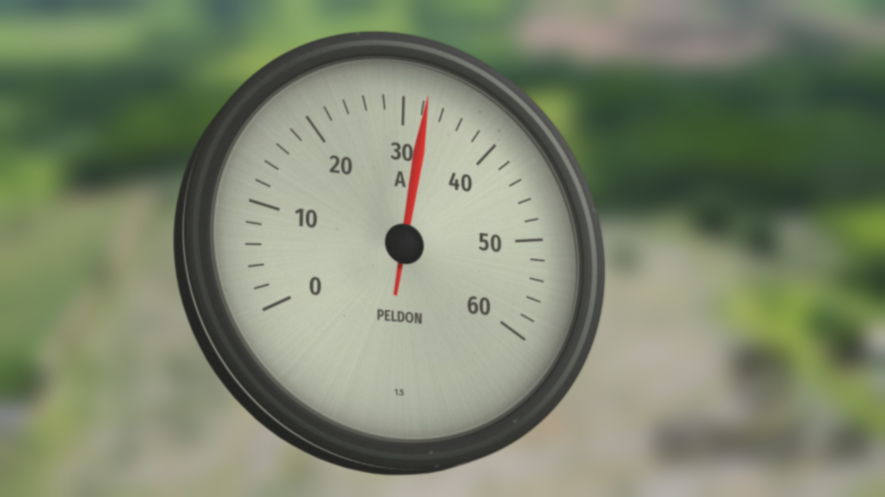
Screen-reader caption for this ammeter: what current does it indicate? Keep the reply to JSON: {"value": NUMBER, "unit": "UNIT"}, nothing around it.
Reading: {"value": 32, "unit": "A"}
